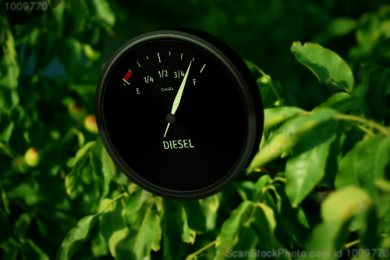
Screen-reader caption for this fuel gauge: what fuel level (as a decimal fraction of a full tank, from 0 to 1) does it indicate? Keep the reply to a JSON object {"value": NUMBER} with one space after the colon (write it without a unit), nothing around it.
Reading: {"value": 0.875}
